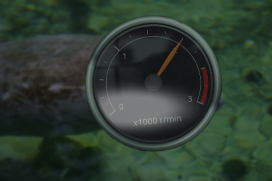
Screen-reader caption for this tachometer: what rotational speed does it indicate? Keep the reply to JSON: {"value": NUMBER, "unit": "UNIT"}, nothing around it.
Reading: {"value": 2000, "unit": "rpm"}
